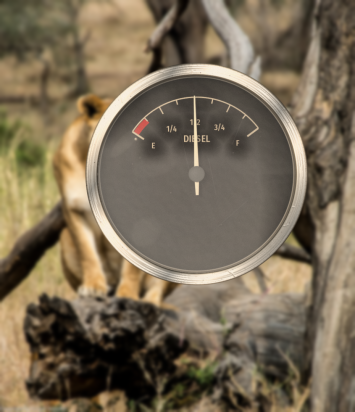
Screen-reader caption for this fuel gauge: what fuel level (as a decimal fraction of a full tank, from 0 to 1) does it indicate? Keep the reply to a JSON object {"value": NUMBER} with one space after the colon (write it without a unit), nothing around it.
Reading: {"value": 0.5}
